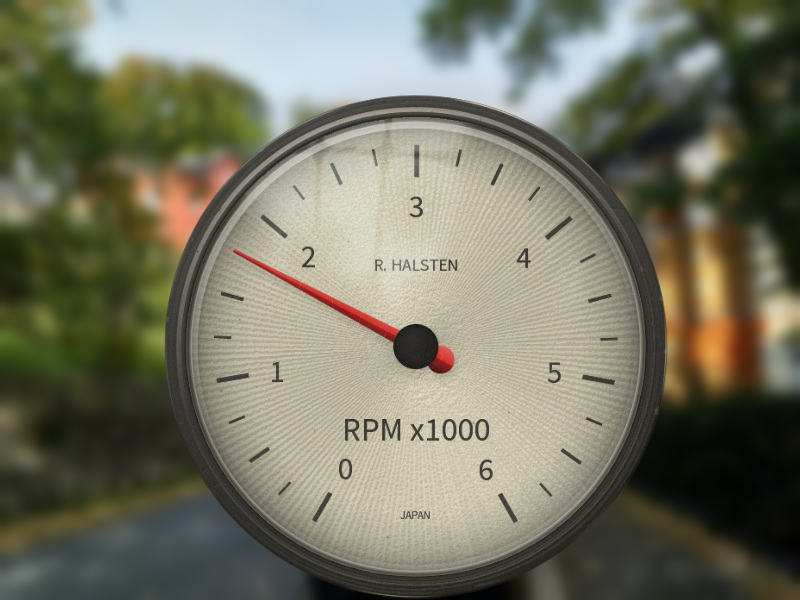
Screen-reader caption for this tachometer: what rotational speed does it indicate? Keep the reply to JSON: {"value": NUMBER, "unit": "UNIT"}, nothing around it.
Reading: {"value": 1750, "unit": "rpm"}
